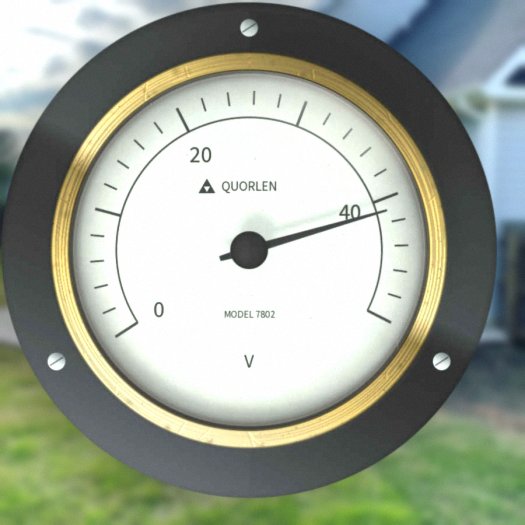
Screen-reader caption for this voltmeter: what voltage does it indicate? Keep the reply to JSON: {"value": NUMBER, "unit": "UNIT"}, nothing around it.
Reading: {"value": 41, "unit": "V"}
